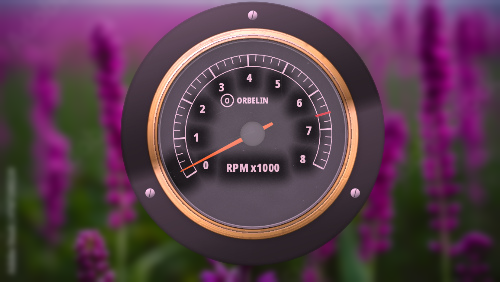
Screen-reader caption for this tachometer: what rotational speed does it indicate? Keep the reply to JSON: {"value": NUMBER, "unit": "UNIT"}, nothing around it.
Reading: {"value": 200, "unit": "rpm"}
